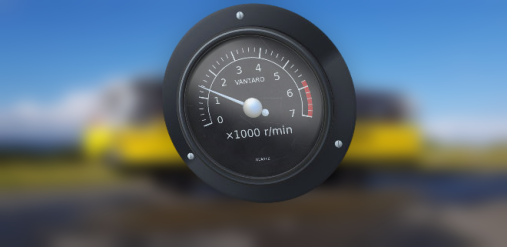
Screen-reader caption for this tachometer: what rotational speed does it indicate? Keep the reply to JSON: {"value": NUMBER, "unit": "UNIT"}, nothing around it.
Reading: {"value": 1400, "unit": "rpm"}
